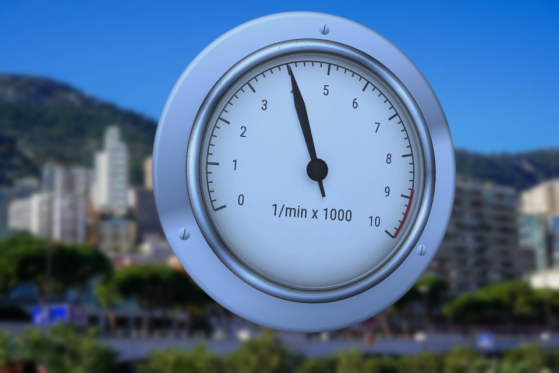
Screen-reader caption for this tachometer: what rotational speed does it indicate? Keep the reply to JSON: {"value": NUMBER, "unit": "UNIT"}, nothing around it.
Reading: {"value": 4000, "unit": "rpm"}
